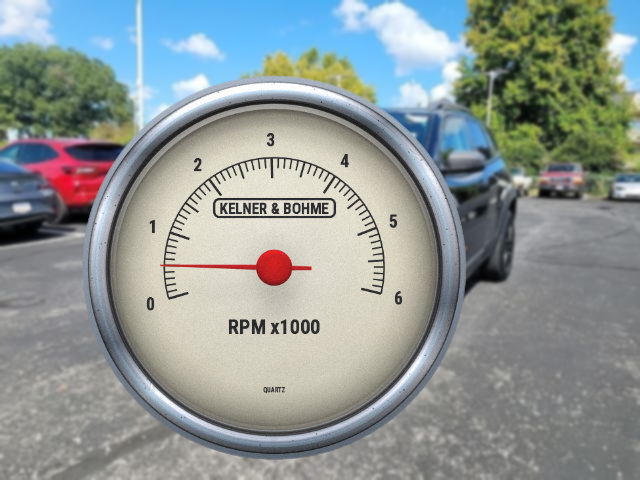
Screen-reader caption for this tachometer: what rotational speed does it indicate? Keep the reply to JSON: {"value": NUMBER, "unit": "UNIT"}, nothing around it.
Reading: {"value": 500, "unit": "rpm"}
